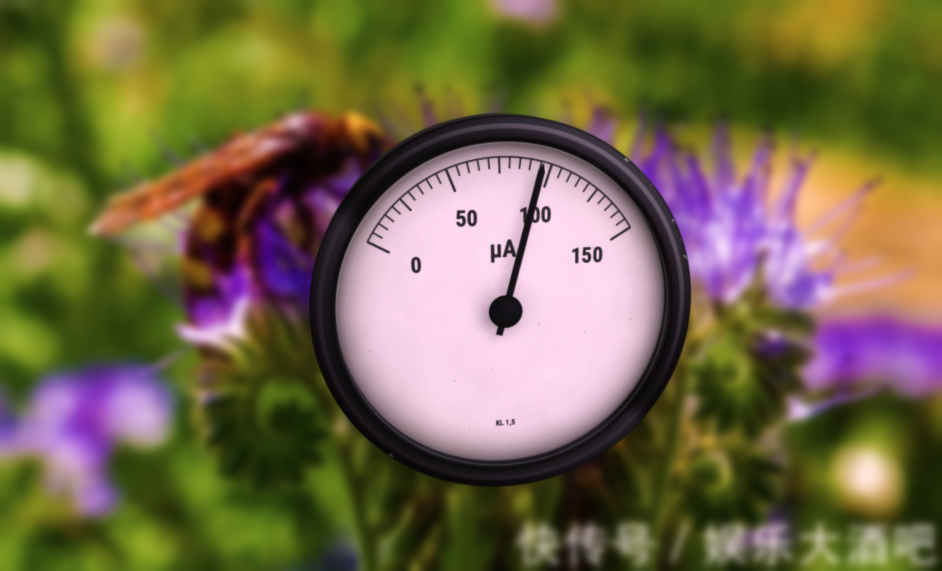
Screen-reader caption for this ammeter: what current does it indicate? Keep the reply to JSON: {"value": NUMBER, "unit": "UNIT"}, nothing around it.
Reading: {"value": 95, "unit": "µA"}
